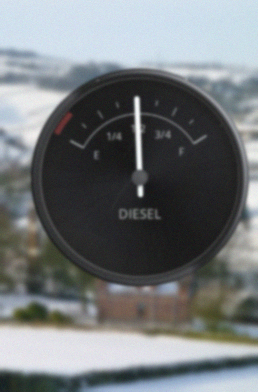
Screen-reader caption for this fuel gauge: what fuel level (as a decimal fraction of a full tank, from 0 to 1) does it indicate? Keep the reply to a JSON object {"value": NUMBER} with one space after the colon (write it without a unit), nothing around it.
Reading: {"value": 0.5}
